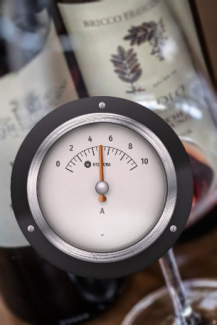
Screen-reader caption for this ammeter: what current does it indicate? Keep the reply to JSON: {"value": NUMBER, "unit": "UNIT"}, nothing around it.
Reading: {"value": 5, "unit": "A"}
